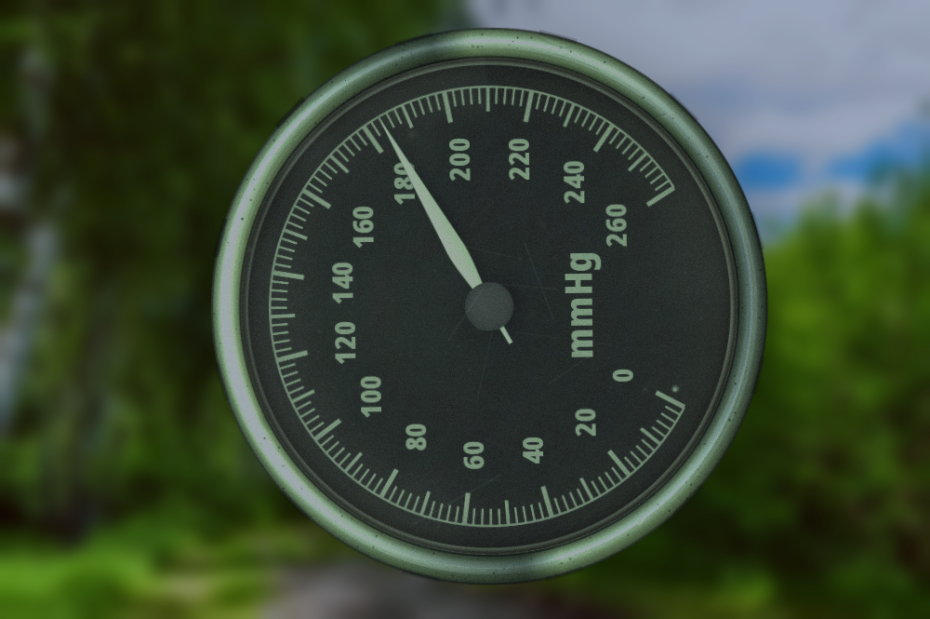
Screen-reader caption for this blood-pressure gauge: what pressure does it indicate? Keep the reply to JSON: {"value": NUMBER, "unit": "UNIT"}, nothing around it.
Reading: {"value": 184, "unit": "mmHg"}
